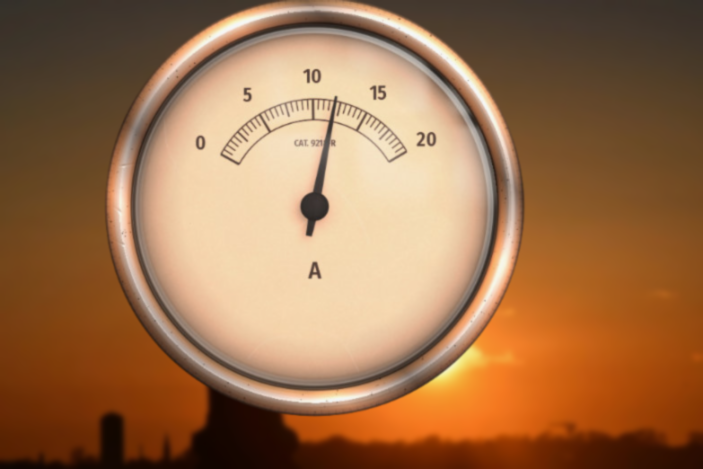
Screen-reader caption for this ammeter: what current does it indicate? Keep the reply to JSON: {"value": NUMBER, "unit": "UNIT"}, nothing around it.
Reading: {"value": 12, "unit": "A"}
